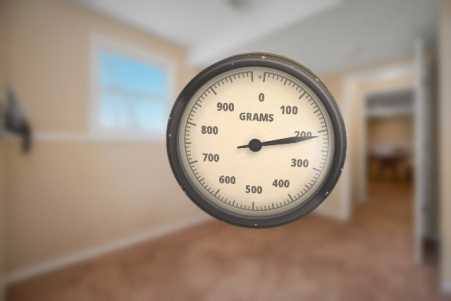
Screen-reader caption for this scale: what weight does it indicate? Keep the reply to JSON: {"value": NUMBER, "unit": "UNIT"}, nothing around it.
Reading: {"value": 210, "unit": "g"}
